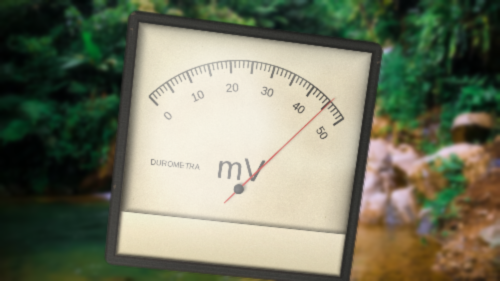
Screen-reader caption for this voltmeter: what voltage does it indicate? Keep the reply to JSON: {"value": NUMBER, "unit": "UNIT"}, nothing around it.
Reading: {"value": 45, "unit": "mV"}
